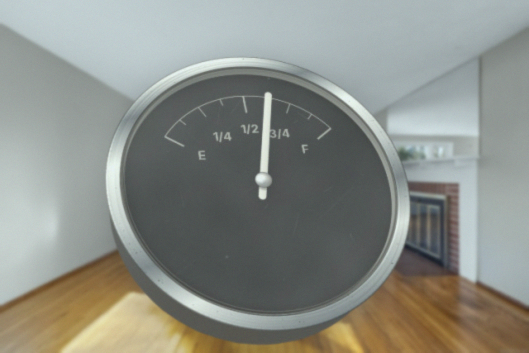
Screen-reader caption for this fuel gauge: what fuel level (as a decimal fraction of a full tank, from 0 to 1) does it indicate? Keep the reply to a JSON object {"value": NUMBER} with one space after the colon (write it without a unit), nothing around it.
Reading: {"value": 0.625}
